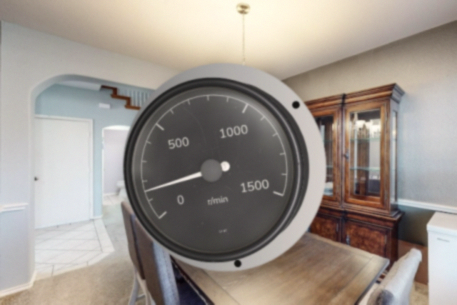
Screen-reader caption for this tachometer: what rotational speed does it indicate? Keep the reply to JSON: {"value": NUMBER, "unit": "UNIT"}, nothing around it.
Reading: {"value": 150, "unit": "rpm"}
